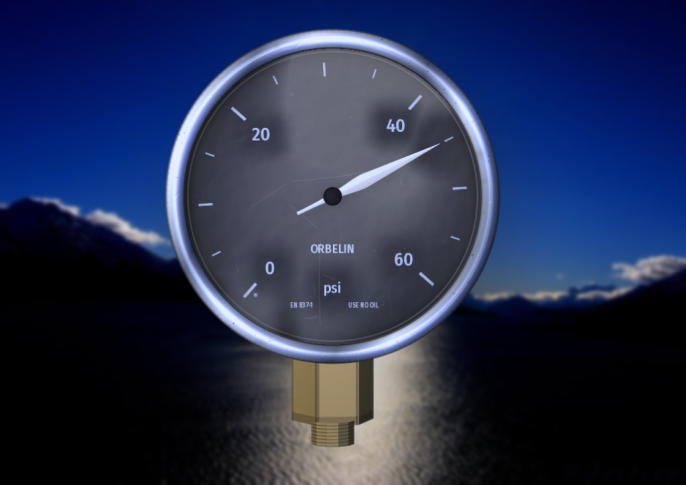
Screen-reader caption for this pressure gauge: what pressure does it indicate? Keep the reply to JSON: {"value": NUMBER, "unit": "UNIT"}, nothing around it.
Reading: {"value": 45, "unit": "psi"}
